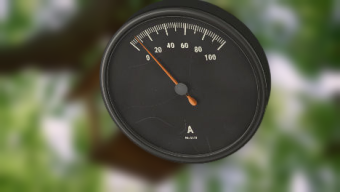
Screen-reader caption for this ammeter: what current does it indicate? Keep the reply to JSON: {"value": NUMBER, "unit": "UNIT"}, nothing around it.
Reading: {"value": 10, "unit": "A"}
